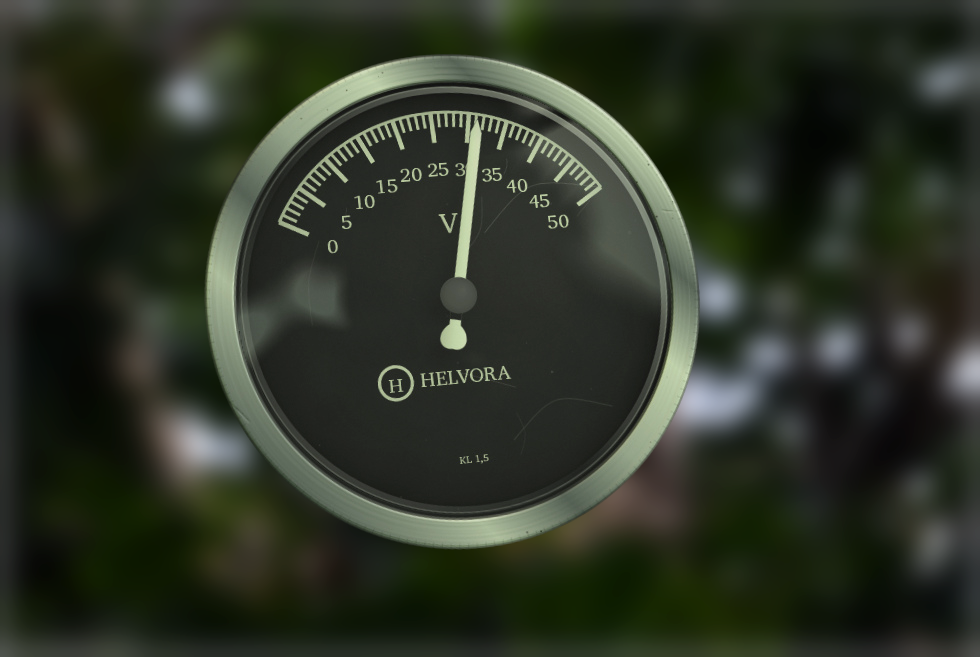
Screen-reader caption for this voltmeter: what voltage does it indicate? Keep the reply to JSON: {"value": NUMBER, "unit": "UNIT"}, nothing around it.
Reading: {"value": 31, "unit": "V"}
